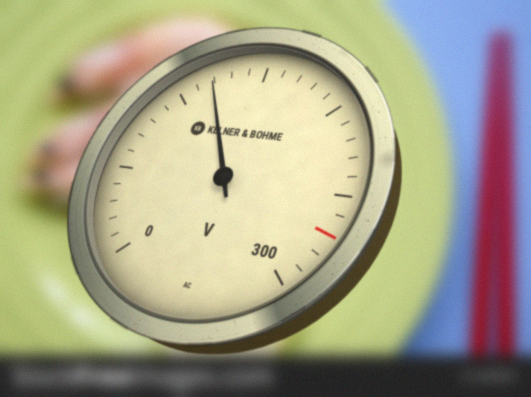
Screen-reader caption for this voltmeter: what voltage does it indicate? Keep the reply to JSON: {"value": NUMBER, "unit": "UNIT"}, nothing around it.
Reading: {"value": 120, "unit": "V"}
